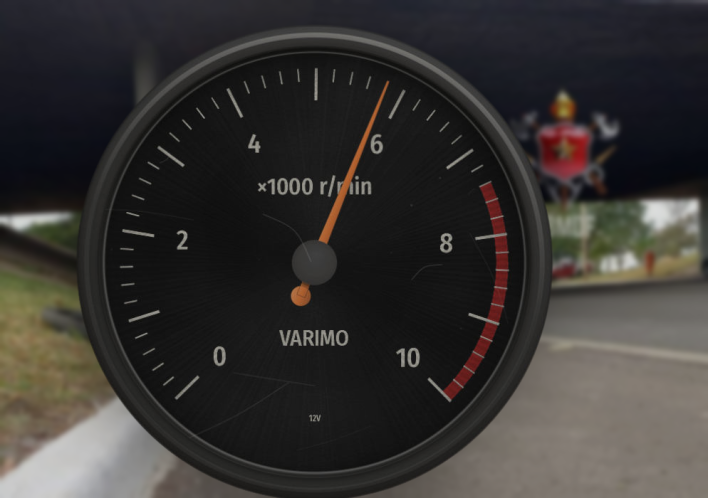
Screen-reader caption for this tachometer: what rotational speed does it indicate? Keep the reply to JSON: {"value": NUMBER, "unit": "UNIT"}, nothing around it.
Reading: {"value": 5800, "unit": "rpm"}
